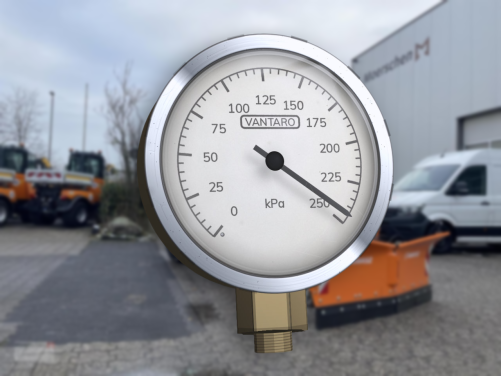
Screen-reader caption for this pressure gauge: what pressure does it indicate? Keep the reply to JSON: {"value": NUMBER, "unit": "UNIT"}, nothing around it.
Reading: {"value": 245, "unit": "kPa"}
